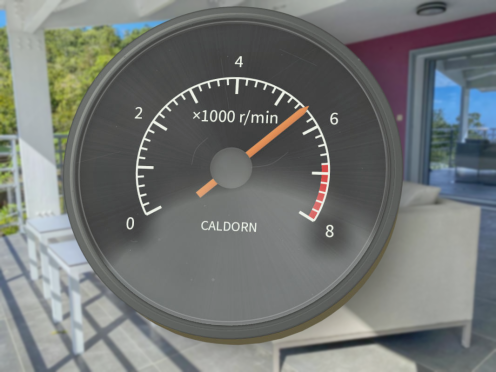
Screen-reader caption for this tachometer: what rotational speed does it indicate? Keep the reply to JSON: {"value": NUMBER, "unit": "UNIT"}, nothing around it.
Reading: {"value": 5600, "unit": "rpm"}
